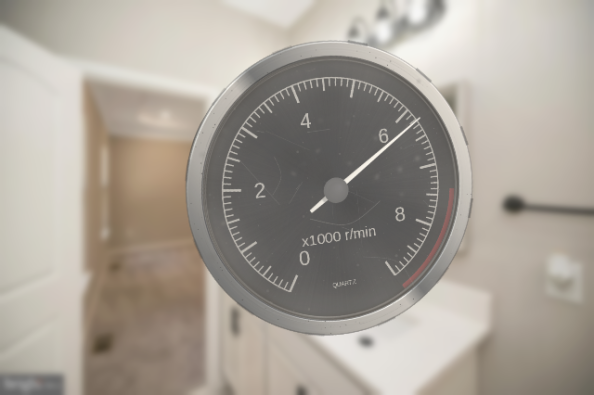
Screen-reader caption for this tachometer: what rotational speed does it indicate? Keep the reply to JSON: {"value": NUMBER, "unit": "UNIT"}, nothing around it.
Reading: {"value": 6200, "unit": "rpm"}
